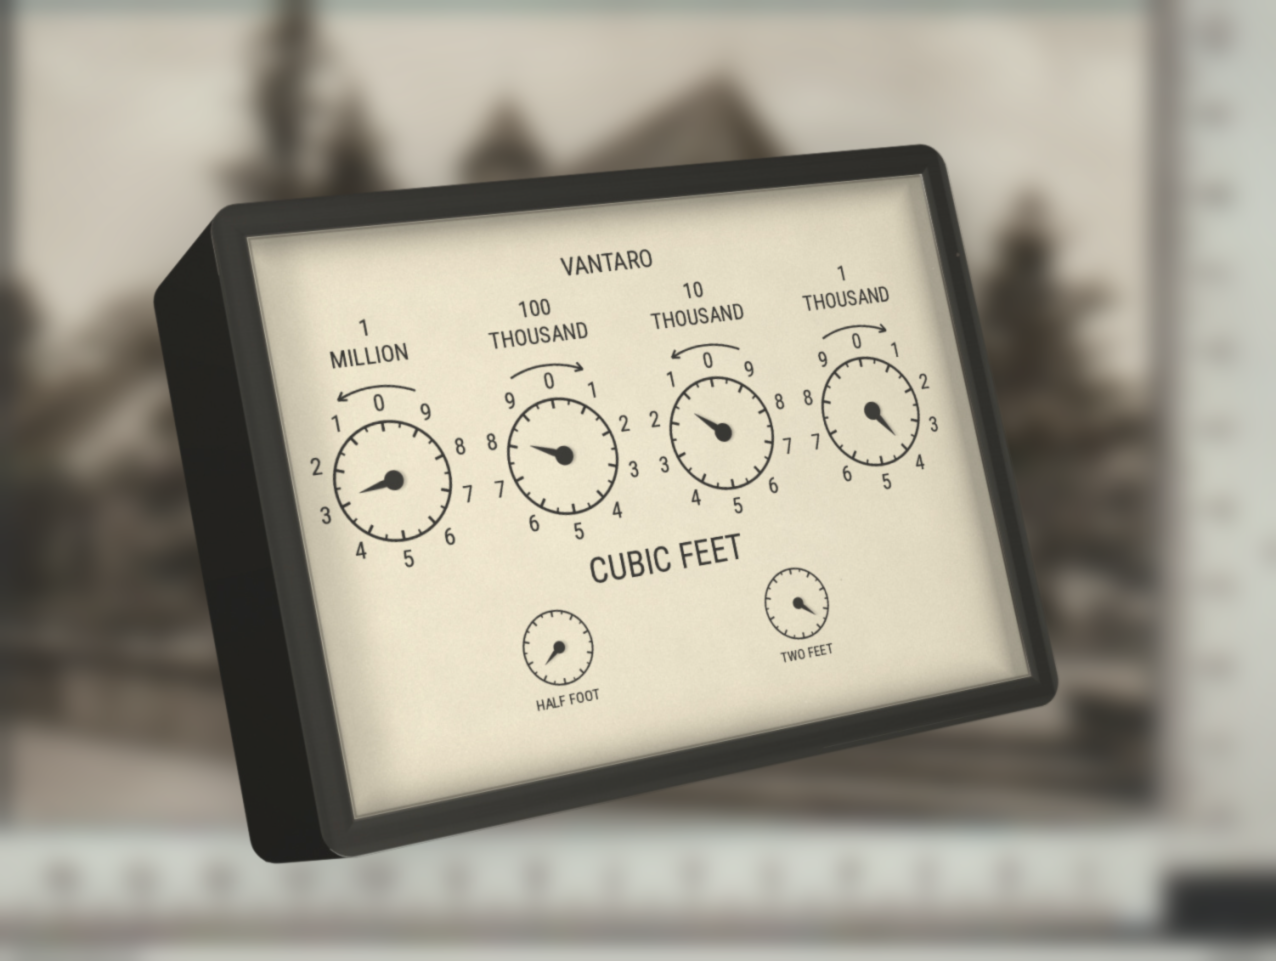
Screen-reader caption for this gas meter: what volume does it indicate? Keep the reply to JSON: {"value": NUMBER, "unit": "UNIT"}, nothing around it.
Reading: {"value": 281400, "unit": "ft³"}
